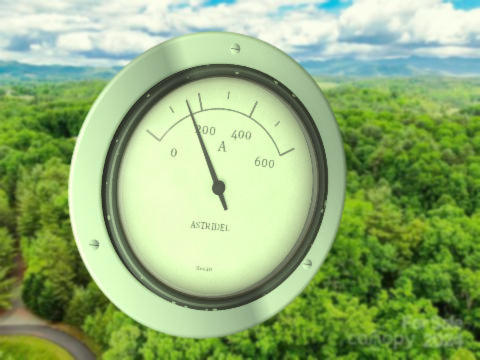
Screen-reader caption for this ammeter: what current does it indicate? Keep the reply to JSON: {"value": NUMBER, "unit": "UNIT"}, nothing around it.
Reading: {"value": 150, "unit": "A"}
